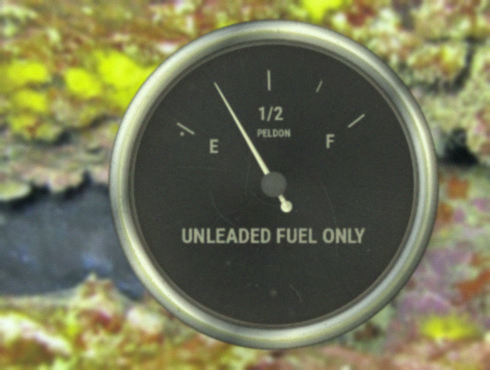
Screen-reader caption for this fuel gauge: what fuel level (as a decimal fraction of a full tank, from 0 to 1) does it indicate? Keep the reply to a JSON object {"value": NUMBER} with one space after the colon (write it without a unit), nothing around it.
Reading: {"value": 0.25}
